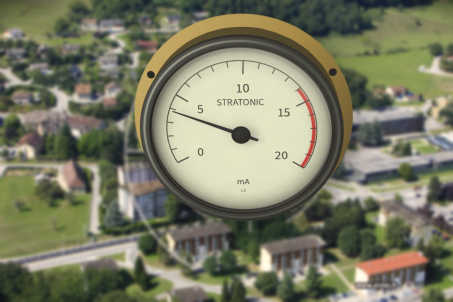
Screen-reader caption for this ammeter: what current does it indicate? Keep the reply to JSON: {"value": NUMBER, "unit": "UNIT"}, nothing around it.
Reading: {"value": 4, "unit": "mA"}
